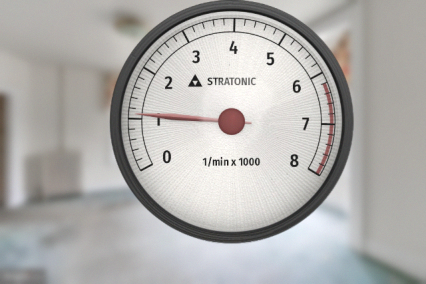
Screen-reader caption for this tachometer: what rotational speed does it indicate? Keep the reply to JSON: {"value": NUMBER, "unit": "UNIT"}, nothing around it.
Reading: {"value": 1100, "unit": "rpm"}
